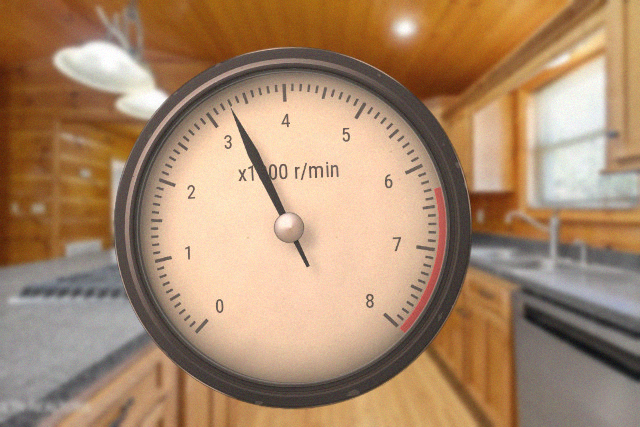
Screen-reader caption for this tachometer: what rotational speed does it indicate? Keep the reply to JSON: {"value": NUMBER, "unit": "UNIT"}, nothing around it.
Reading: {"value": 3300, "unit": "rpm"}
